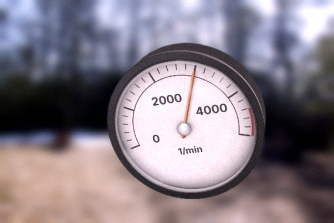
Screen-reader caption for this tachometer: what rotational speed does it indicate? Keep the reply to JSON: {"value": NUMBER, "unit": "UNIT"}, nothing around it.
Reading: {"value": 3000, "unit": "rpm"}
